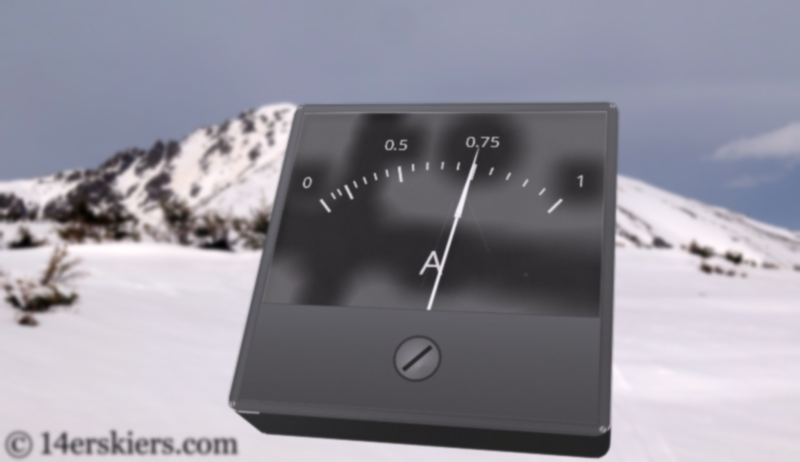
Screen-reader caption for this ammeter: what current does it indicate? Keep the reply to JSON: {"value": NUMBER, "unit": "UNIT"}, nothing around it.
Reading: {"value": 0.75, "unit": "A"}
